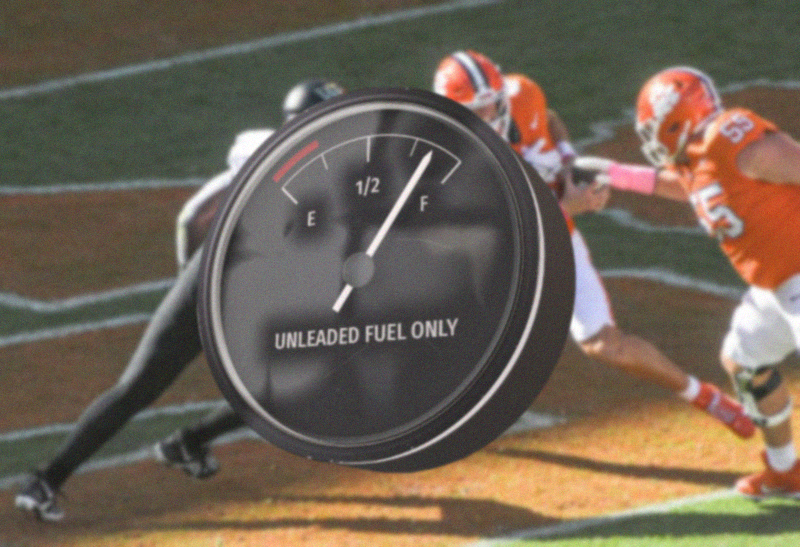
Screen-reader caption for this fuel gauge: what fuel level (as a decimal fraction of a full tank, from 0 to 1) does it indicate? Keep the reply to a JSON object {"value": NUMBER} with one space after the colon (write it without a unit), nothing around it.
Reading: {"value": 0.875}
